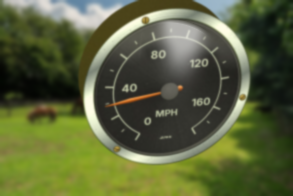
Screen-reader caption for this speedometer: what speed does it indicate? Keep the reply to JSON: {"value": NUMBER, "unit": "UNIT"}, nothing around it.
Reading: {"value": 30, "unit": "mph"}
